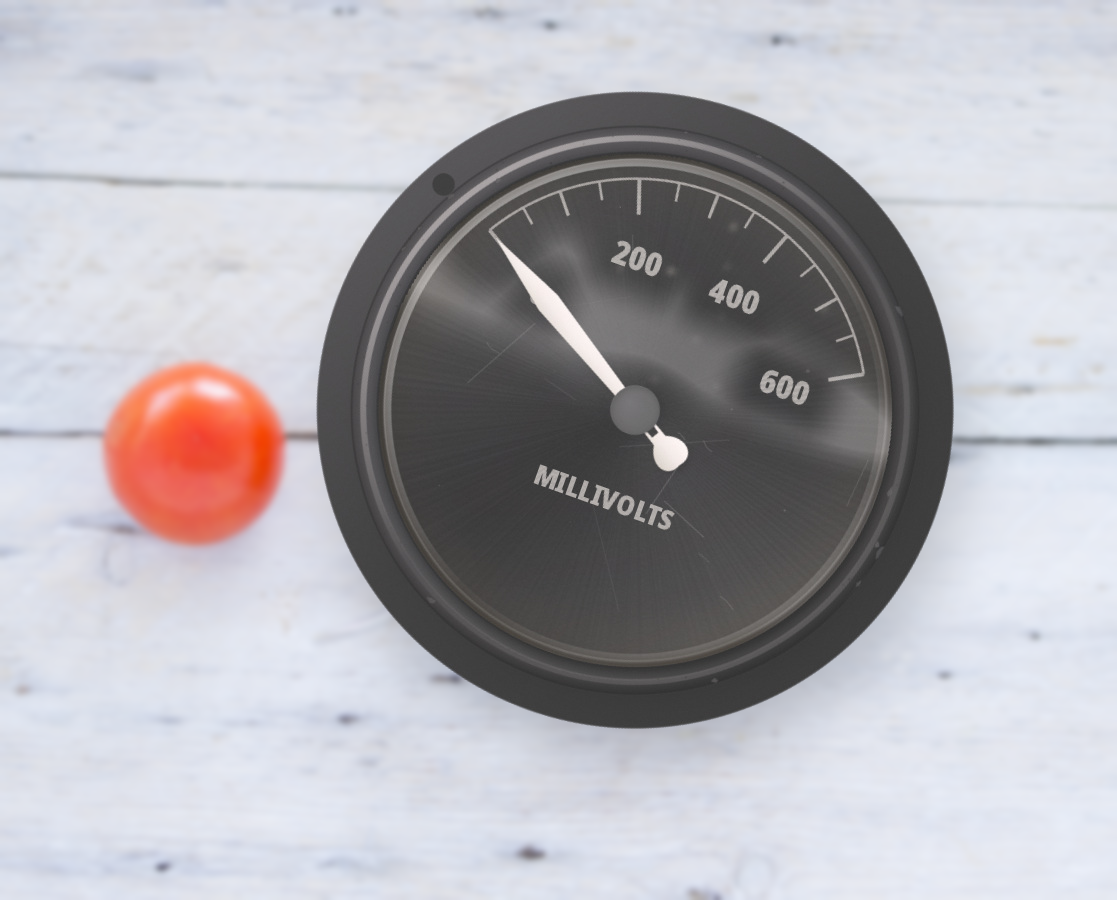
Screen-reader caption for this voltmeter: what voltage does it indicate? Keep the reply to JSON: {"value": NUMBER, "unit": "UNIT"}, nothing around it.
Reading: {"value": 0, "unit": "mV"}
